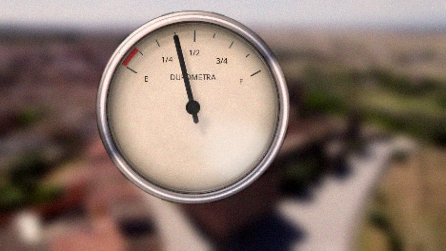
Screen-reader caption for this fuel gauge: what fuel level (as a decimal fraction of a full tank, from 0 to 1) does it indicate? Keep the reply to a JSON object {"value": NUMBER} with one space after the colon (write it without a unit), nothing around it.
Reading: {"value": 0.375}
